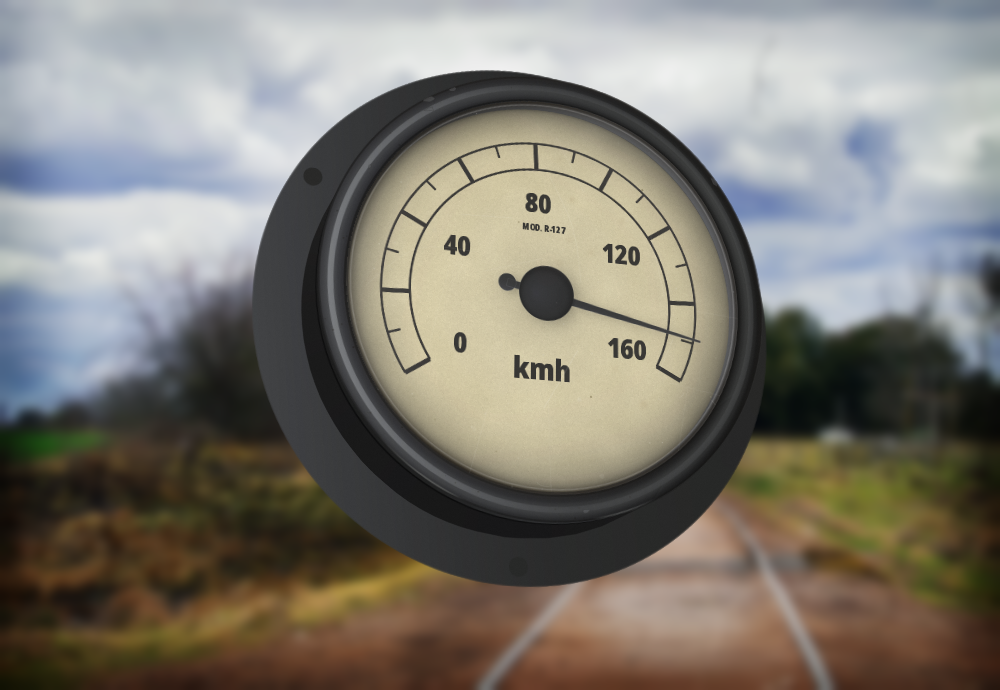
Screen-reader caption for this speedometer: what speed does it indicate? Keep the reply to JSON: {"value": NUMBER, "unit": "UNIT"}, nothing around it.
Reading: {"value": 150, "unit": "km/h"}
